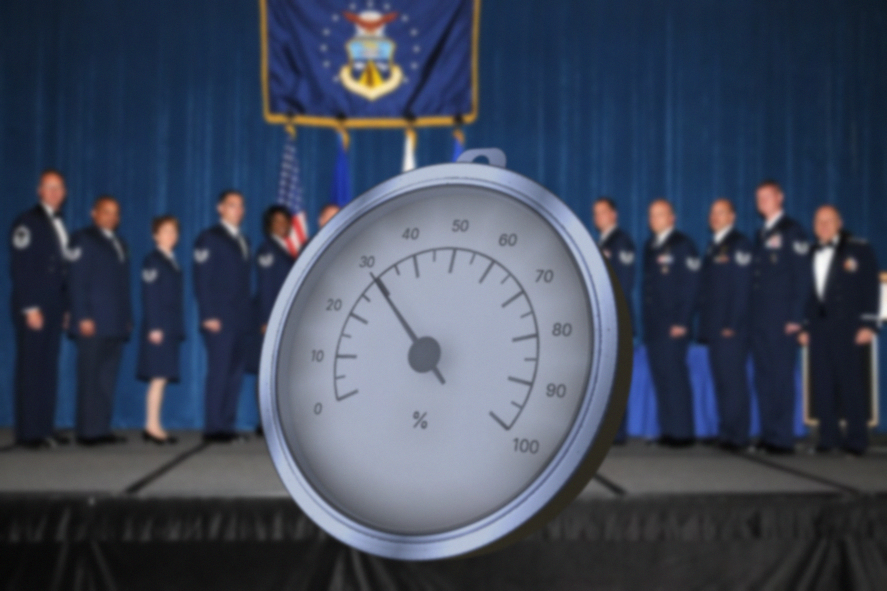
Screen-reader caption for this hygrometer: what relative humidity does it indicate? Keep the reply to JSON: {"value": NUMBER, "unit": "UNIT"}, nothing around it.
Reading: {"value": 30, "unit": "%"}
